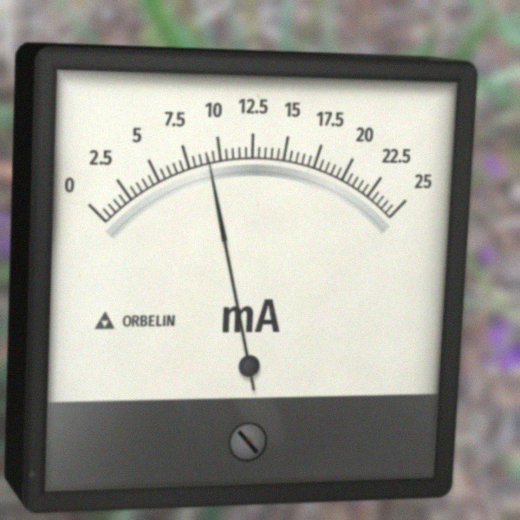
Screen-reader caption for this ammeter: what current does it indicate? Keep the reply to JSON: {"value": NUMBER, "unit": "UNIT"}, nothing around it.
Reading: {"value": 9, "unit": "mA"}
